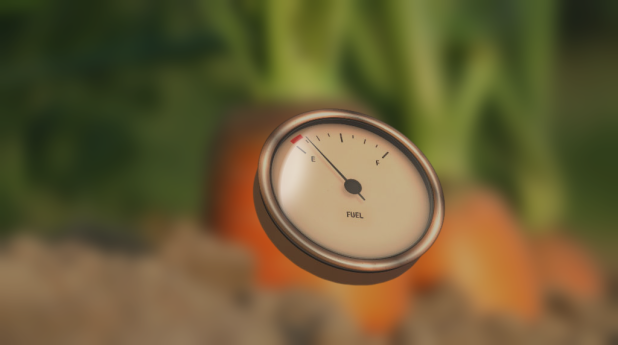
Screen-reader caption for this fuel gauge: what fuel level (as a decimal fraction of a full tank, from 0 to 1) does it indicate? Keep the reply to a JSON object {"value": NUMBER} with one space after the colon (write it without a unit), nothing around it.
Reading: {"value": 0.125}
